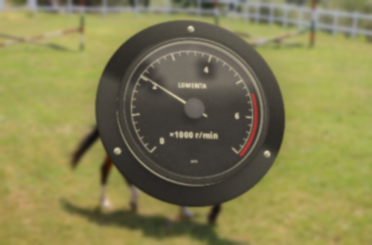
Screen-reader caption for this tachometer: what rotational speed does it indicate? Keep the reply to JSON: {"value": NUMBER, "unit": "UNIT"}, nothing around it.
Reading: {"value": 2000, "unit": "rpm"}
